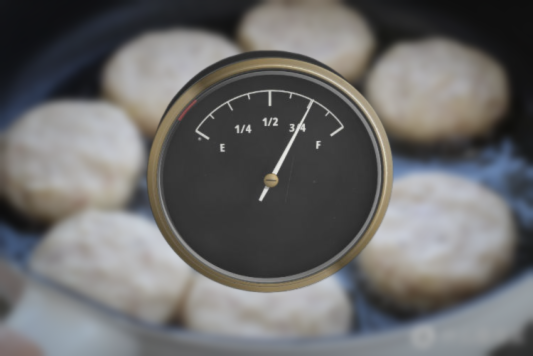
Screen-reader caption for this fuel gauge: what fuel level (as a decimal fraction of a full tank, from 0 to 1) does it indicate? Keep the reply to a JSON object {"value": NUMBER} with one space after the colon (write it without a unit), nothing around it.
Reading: {"value": 0.75}
